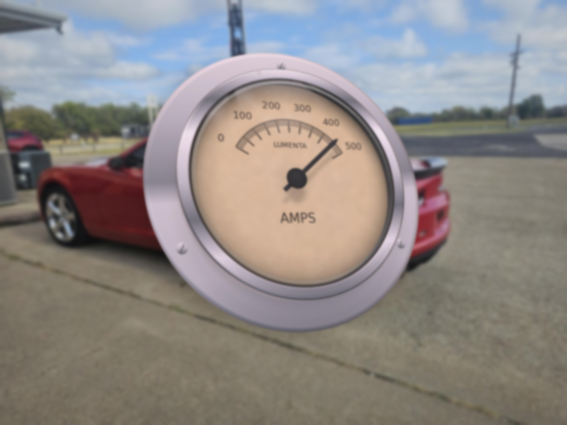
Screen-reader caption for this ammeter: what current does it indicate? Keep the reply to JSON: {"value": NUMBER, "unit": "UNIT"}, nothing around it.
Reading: {"value": 450, "unit": "A"}
